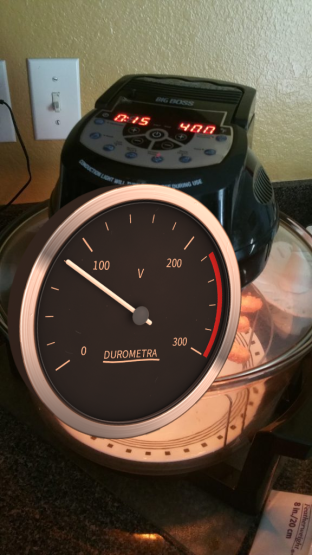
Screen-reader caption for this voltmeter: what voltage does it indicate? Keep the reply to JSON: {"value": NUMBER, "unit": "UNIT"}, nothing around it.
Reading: {"value": 80, "unit": "V"}
